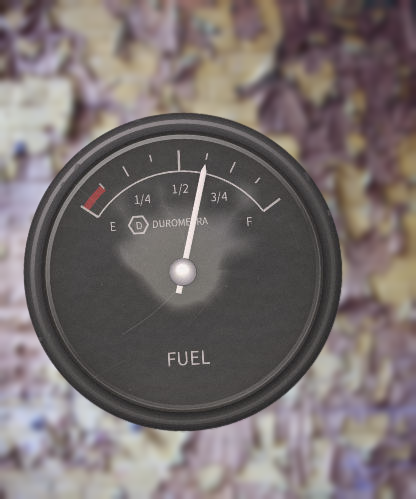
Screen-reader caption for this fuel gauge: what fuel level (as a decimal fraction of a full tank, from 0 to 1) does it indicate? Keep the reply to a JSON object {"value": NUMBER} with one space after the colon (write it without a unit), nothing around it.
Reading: {"value": 0.625}
